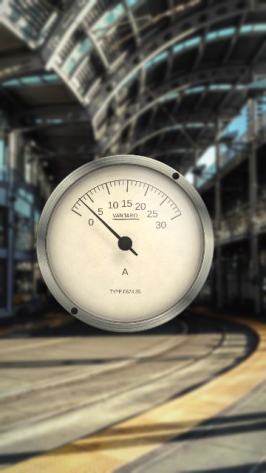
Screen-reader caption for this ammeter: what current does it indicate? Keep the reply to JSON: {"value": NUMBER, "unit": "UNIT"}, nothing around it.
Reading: {"value": 3, "unit": "A"}
